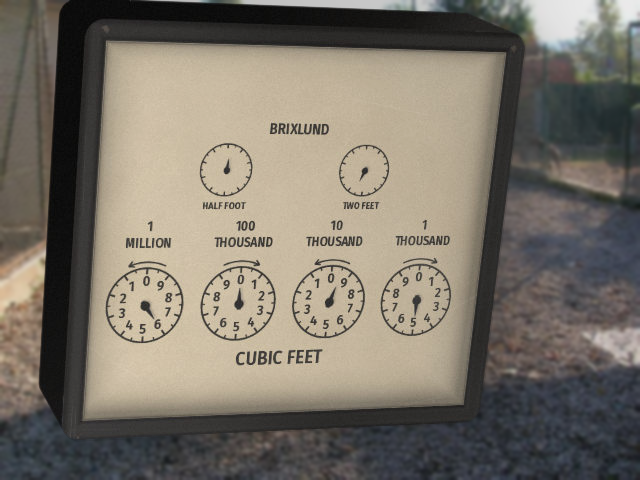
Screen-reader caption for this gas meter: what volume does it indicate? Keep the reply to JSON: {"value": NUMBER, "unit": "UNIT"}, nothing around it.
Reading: {"value": 599500, "unit": "ft³"}
